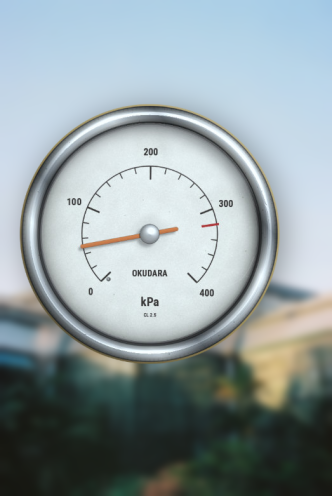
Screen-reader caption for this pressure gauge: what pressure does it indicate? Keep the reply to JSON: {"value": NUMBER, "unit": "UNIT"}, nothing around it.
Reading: {"value": 50, "unit": "kPa"}
